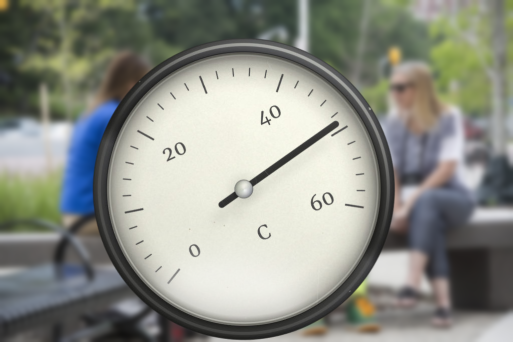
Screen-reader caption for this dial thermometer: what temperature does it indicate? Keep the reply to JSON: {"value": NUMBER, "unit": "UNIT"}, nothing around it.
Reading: {"value": 49, "unit": "°C"}
